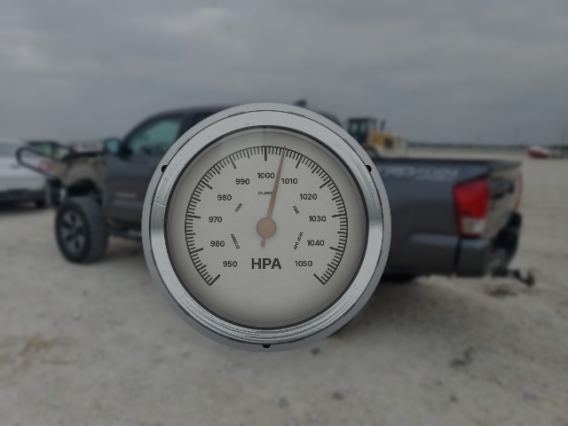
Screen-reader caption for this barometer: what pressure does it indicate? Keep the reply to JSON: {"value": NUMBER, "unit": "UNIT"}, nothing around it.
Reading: {"value": 1005, "unit": "hPa"}
